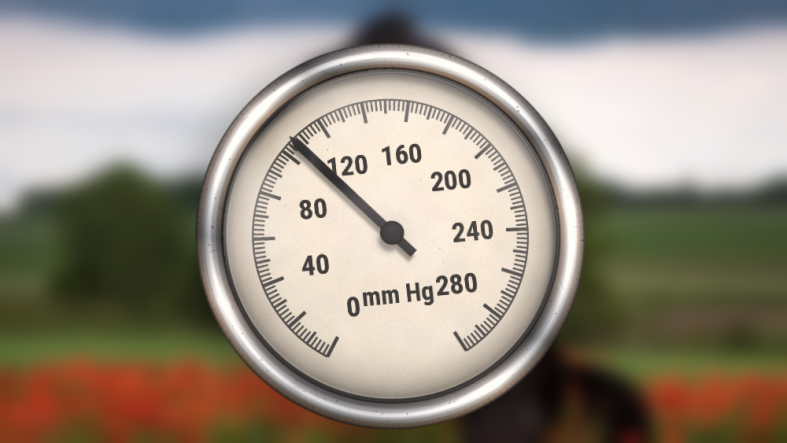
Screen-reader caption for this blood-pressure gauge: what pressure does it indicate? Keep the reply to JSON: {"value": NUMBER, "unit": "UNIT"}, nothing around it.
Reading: {"value": 106, "unit": "mmHg"}
